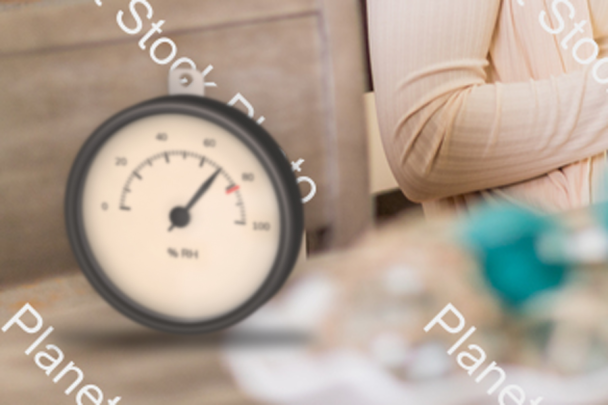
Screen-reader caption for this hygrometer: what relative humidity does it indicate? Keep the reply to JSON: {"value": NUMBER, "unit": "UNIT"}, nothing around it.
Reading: {"value": 70, "unit": "%"}
